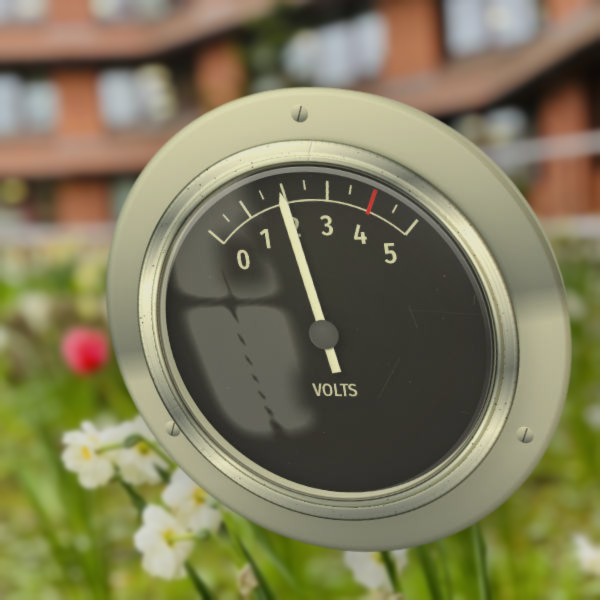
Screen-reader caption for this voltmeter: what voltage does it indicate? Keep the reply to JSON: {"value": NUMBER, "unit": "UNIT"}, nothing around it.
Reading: {"value": 2, "unit": "V"}
